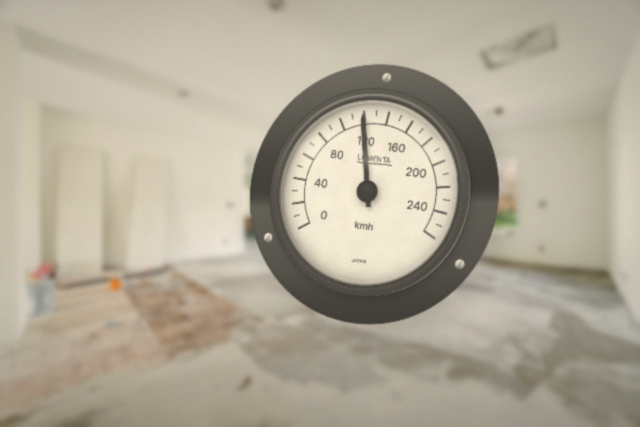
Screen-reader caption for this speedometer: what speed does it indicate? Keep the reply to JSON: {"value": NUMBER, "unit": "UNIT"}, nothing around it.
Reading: {"value": 120, "unit": "km/h"}
